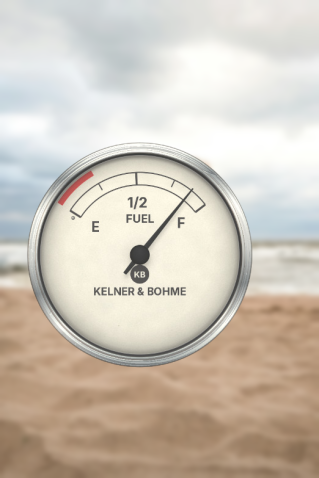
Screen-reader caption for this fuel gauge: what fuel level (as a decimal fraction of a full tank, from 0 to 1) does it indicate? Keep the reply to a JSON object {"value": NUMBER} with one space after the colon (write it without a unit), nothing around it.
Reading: {"value": 0.875}
